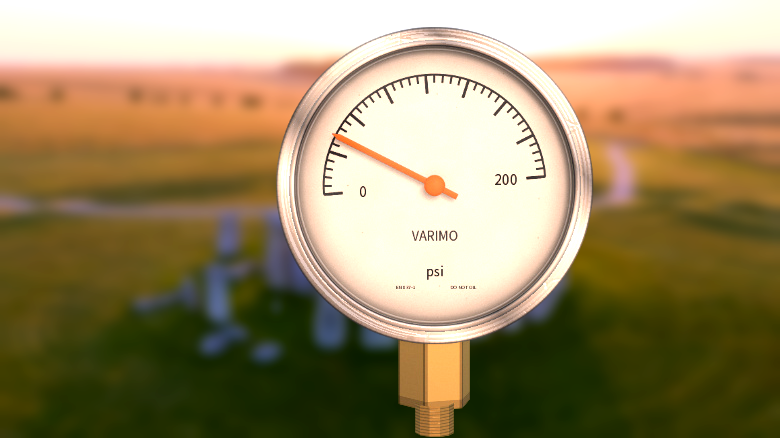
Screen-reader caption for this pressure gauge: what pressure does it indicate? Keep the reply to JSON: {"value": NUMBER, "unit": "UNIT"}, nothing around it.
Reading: {"value": 35, "unit": "psi"}
